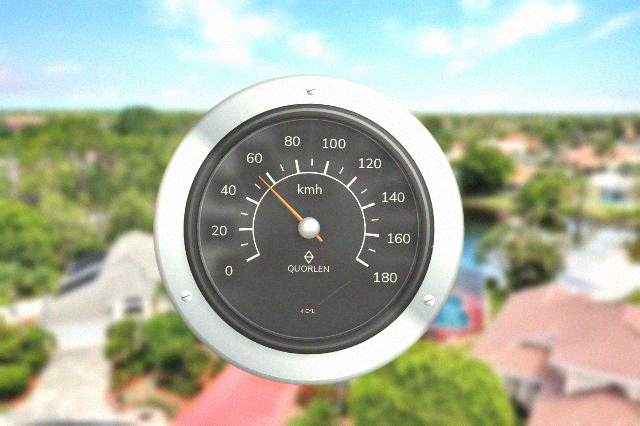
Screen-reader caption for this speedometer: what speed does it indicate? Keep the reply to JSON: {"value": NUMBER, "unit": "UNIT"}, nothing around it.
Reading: {"value": 55, "unit": "km/h"}
